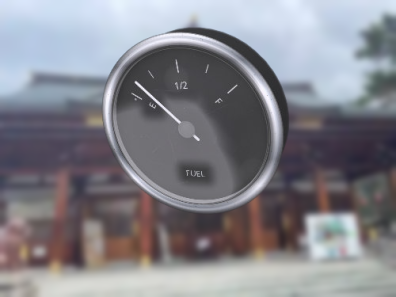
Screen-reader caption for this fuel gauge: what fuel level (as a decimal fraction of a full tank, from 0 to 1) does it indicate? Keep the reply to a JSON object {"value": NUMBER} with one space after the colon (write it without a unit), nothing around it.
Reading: {"value": 0.125}
